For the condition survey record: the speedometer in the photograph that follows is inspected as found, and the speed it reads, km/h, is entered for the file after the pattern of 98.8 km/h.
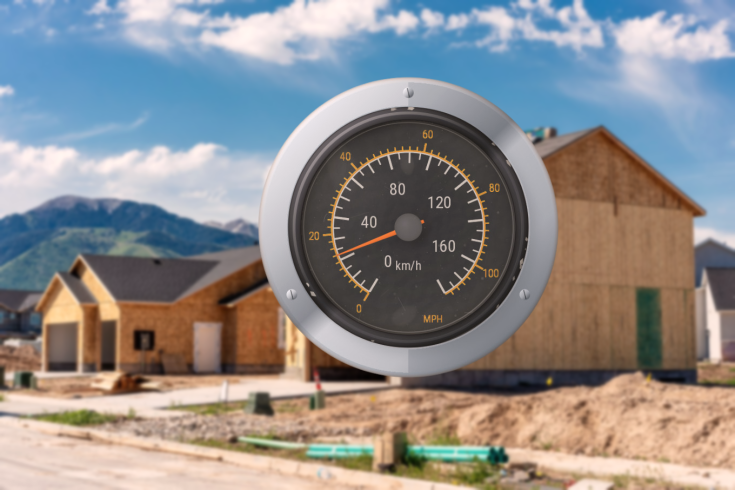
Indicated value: 22.5 km/h
